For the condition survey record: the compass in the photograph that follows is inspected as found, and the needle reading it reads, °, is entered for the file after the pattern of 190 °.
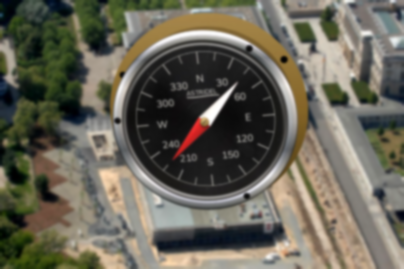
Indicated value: 225 °
